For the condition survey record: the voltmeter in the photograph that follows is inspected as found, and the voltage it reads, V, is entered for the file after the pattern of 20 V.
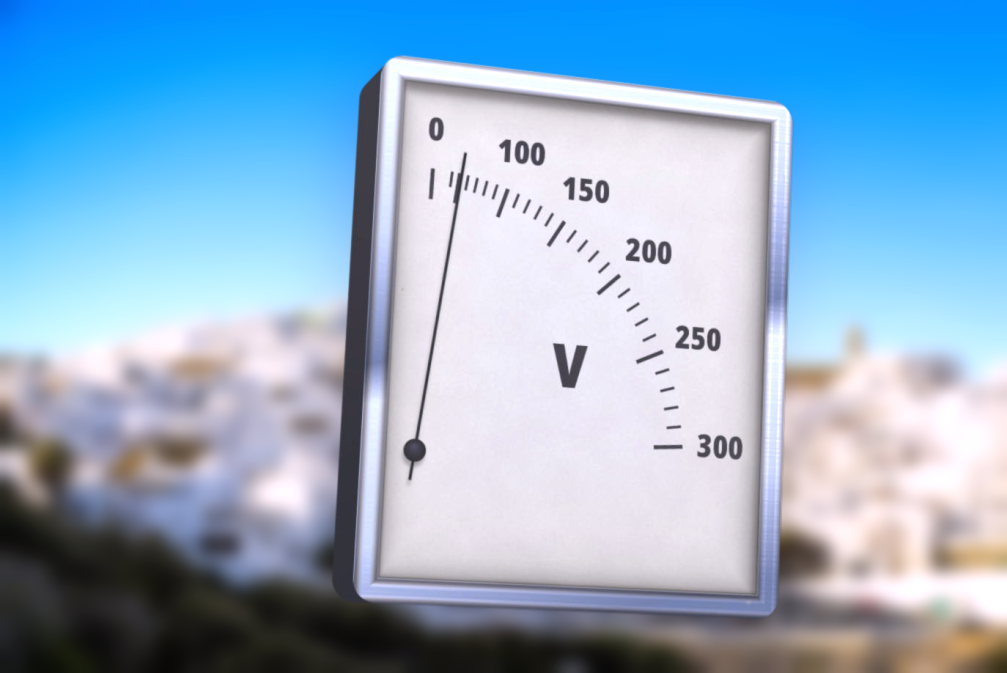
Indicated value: 50 V
